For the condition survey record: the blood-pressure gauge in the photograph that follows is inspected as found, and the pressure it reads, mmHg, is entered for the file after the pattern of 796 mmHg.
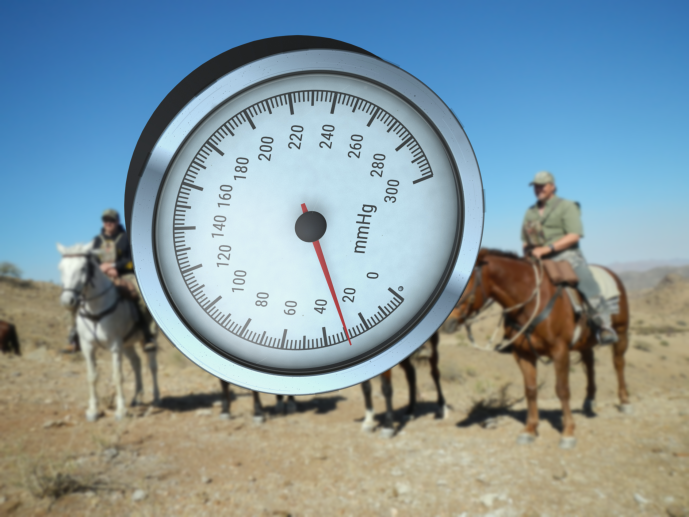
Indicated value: 30 mmHg
